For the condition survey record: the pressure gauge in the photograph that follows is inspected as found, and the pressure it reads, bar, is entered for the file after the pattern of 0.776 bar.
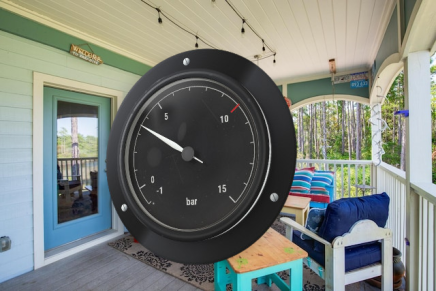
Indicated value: 3.5 bar
